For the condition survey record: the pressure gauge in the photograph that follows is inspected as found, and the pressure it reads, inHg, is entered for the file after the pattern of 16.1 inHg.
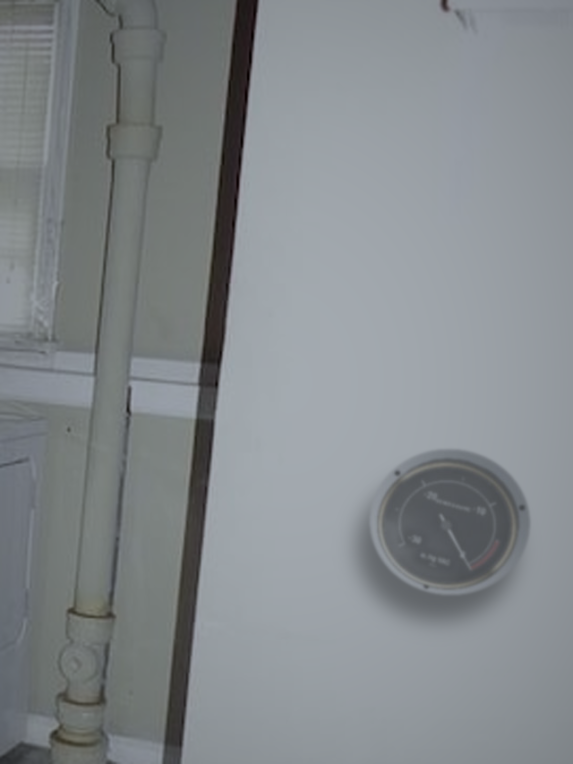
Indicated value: 0 inHg
